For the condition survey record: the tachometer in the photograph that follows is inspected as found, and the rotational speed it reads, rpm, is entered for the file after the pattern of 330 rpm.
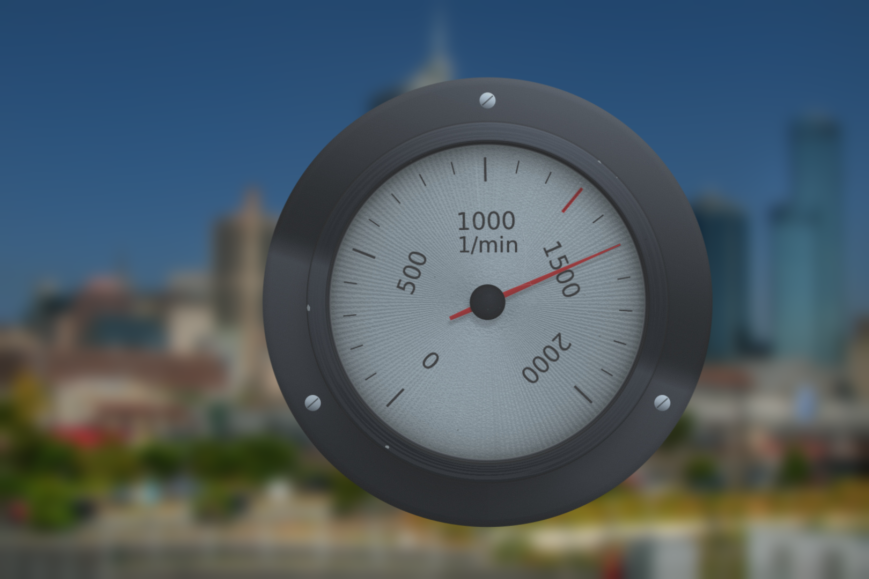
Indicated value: 1500 rpm
